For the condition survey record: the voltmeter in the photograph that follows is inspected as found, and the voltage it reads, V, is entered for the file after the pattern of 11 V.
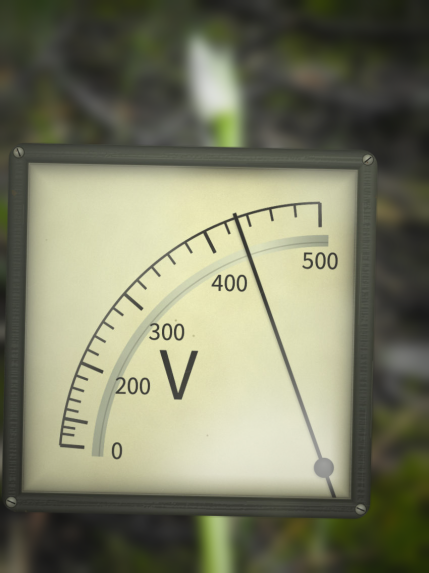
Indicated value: 430 V
